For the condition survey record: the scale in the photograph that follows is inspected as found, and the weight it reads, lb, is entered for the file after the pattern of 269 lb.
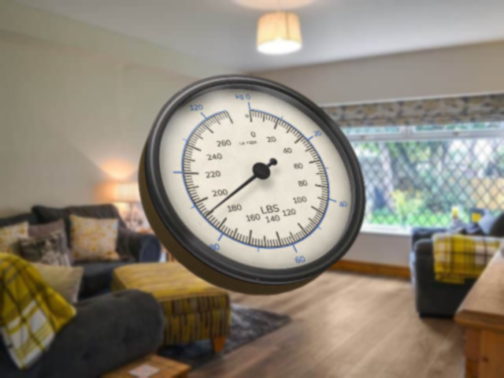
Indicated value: 190 lb
